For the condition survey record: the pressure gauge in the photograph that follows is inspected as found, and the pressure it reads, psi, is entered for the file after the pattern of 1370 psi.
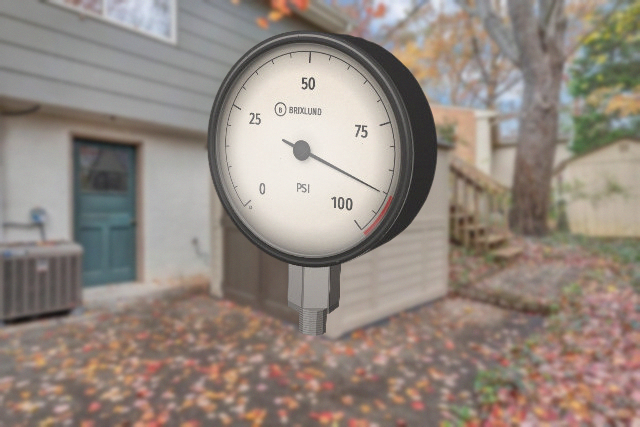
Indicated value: 90 psi
